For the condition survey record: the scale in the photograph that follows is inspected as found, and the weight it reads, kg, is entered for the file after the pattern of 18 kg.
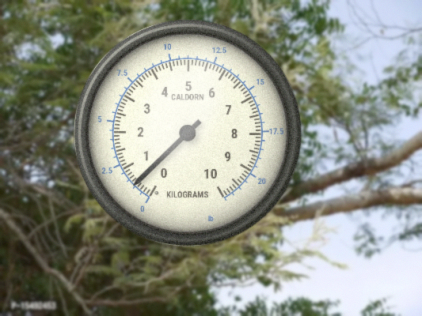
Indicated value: 0.5 kg
